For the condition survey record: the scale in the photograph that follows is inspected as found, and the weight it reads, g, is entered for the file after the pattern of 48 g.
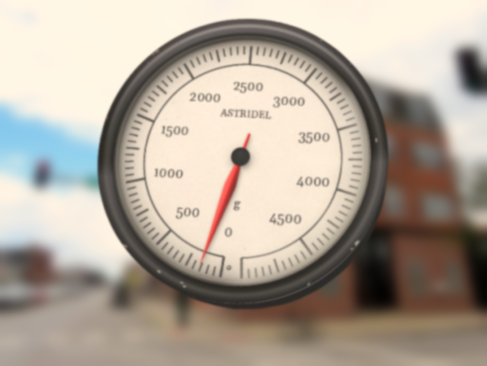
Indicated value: 150 g
